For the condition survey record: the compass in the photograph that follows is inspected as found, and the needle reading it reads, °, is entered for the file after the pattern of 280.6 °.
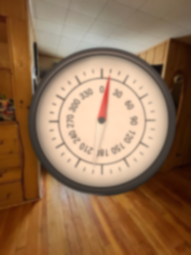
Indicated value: 10 °
